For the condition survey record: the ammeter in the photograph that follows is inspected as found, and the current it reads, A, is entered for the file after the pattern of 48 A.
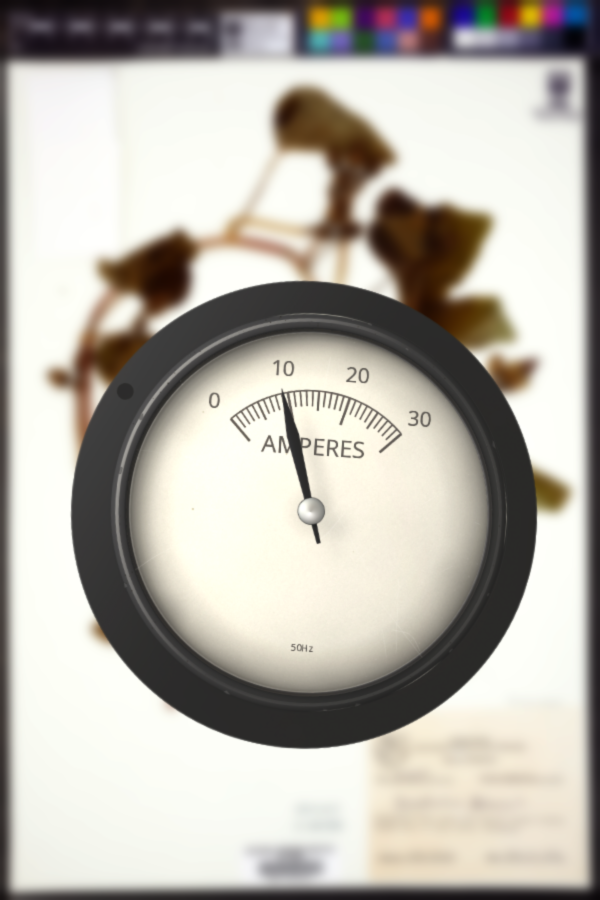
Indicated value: 9 A
